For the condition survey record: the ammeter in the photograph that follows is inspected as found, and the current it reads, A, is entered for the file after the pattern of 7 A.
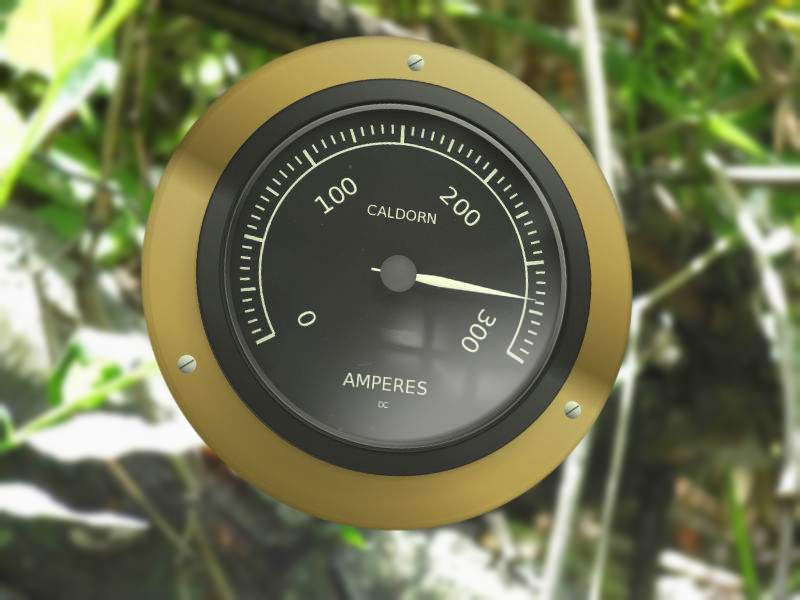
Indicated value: 270 A
